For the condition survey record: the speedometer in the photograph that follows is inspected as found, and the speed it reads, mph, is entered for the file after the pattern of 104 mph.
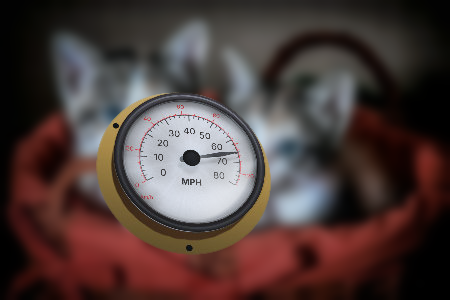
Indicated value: 66 mph
